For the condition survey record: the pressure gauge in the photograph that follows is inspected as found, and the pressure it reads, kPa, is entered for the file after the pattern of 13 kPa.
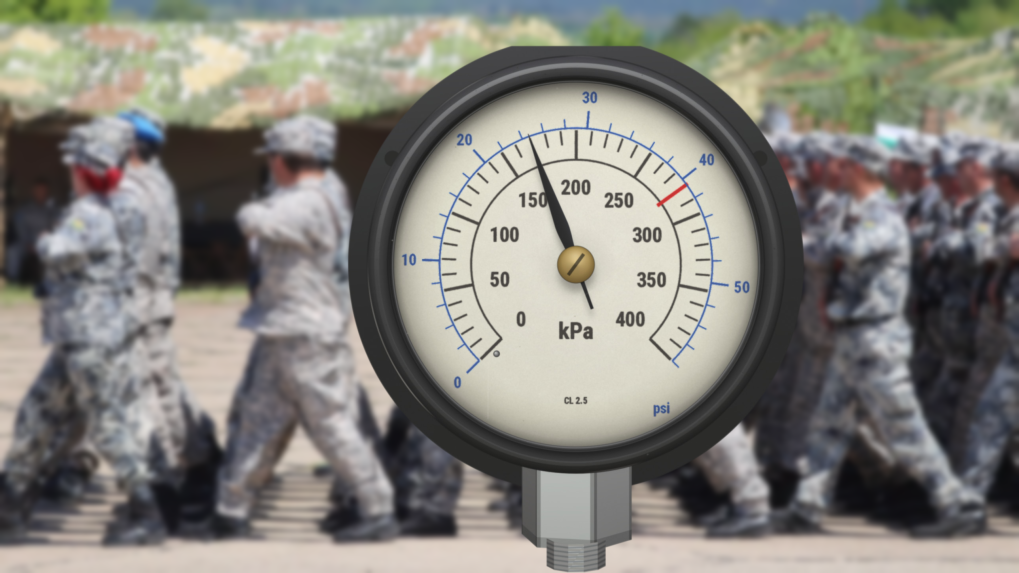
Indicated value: 170 kPa
